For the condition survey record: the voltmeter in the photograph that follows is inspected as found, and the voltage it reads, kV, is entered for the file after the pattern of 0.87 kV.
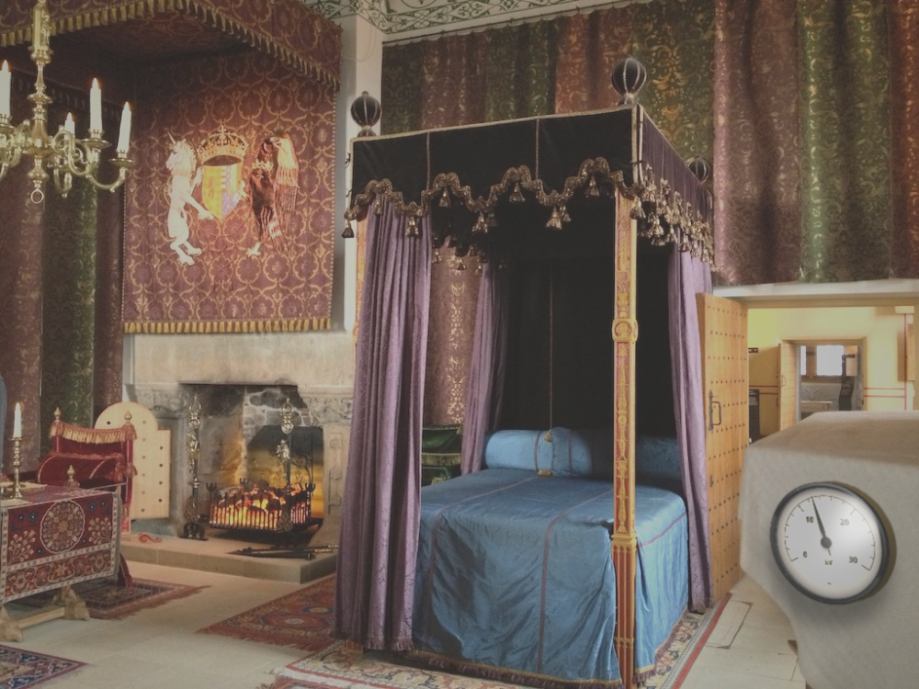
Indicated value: 13 kV
